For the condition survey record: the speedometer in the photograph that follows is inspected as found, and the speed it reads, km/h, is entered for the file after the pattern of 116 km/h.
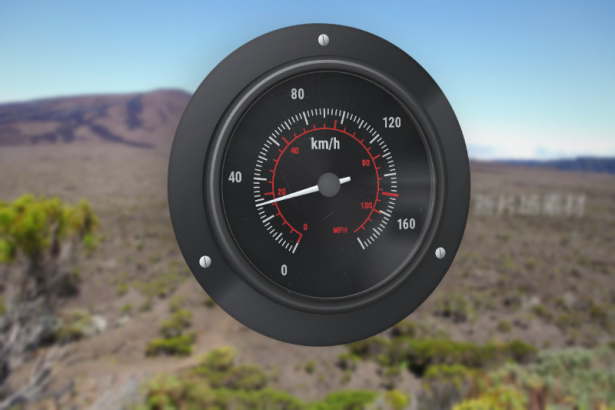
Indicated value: 28 km/h
